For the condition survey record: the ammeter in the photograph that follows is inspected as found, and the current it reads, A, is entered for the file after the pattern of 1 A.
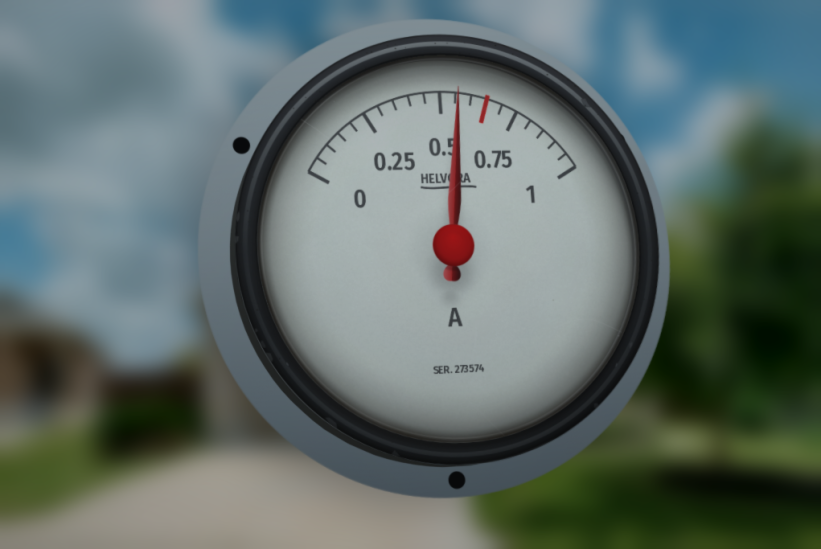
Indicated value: 0.55 A
